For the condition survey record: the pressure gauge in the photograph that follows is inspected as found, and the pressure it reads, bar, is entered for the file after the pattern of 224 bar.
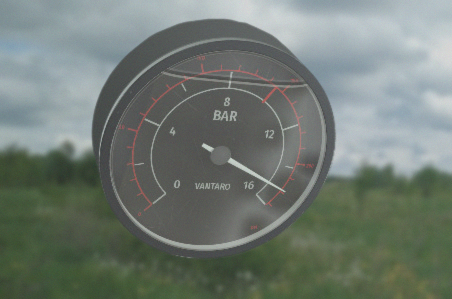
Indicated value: 15 bar
